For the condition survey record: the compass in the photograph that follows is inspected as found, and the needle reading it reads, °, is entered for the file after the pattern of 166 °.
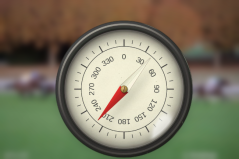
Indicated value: 220 °
